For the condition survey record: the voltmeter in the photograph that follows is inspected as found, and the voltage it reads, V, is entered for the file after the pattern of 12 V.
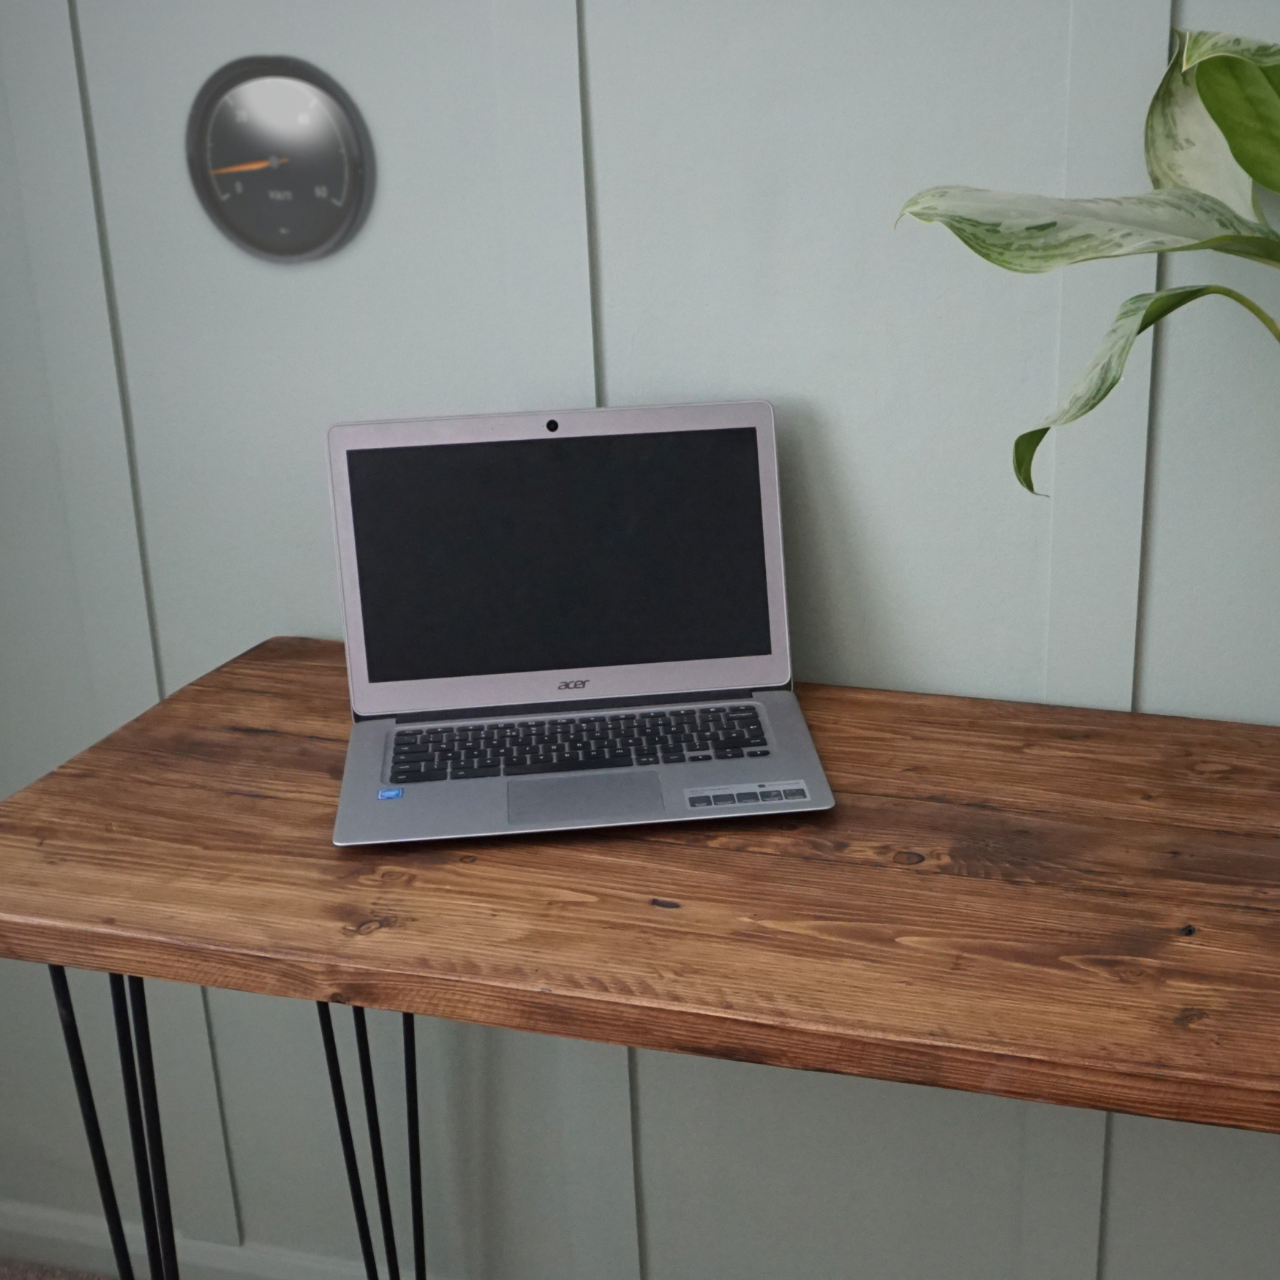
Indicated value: 5 V
